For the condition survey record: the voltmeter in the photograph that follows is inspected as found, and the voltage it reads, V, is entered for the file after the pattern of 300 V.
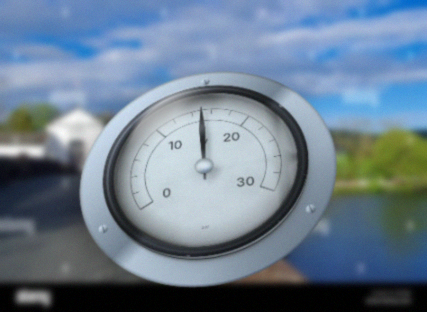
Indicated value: 15 V
